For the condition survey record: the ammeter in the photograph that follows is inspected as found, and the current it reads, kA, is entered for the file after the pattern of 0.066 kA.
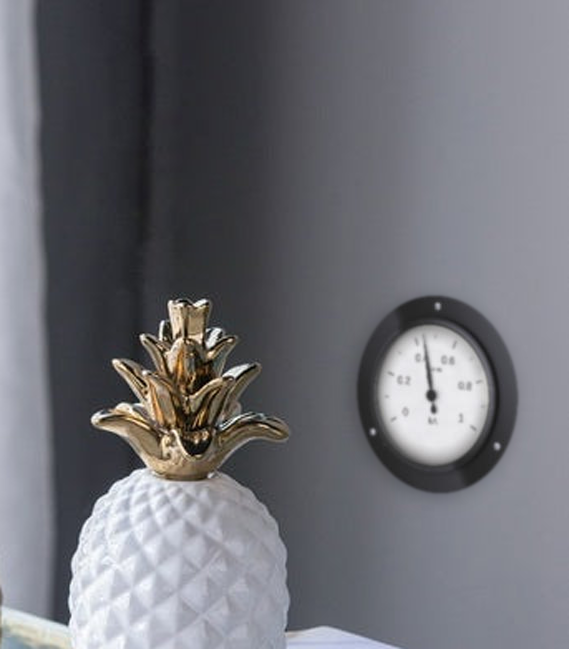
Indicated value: 0.45 kA
